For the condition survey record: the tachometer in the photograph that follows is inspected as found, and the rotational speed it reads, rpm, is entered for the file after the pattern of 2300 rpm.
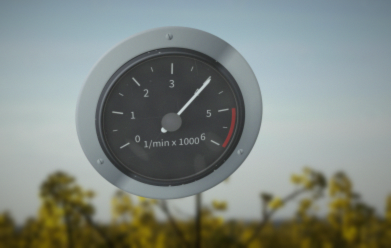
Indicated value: 4000 rpm
